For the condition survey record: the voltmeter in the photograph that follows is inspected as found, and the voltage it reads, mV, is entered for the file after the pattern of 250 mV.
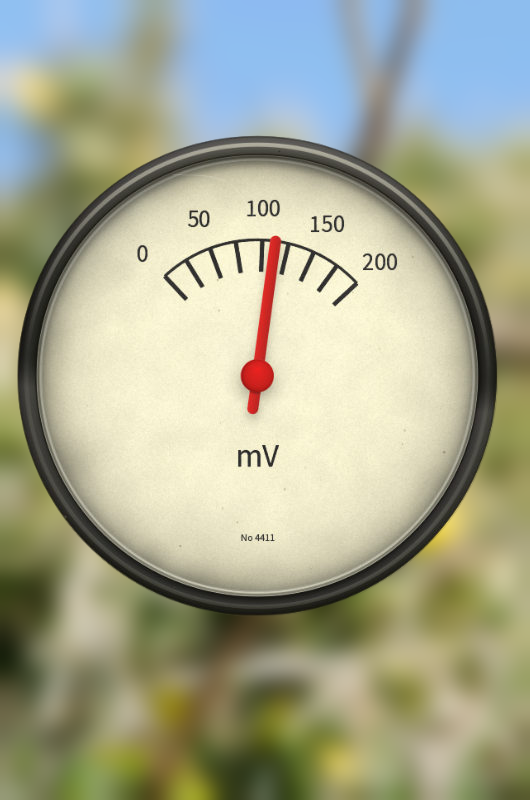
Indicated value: 112.5 mV
